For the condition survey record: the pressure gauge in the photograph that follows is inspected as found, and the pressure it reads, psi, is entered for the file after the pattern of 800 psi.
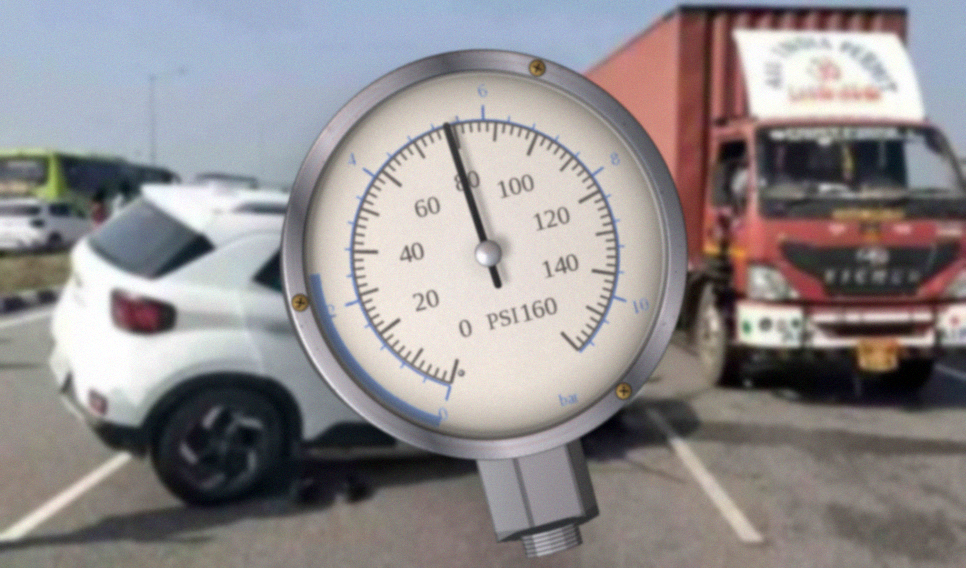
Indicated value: 78 psi
